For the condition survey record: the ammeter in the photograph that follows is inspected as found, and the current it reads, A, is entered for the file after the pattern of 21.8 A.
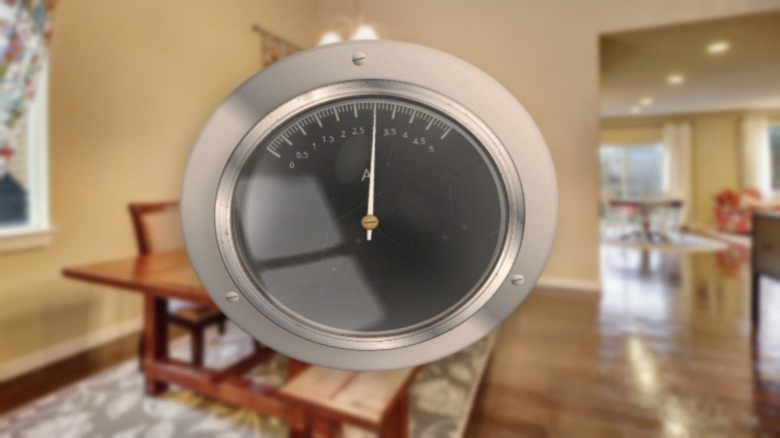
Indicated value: 3 A
